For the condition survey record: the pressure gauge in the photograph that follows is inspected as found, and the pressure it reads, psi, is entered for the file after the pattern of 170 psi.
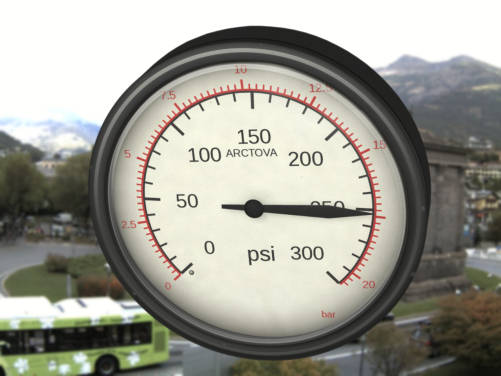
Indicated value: 250 psi
